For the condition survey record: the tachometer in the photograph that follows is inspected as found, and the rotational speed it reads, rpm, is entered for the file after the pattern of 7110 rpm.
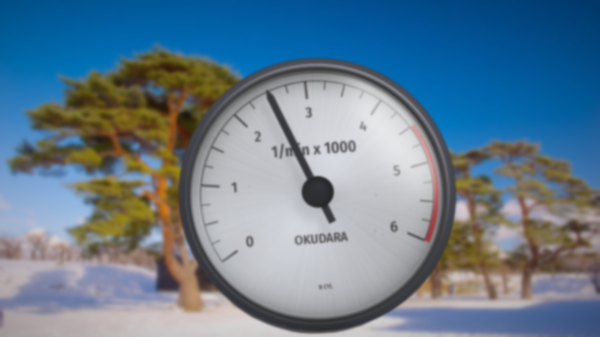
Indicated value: 2500 rpm
